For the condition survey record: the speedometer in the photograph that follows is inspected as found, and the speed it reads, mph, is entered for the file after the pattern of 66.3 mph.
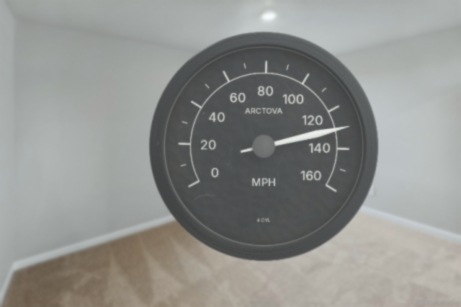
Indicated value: 130 mph
